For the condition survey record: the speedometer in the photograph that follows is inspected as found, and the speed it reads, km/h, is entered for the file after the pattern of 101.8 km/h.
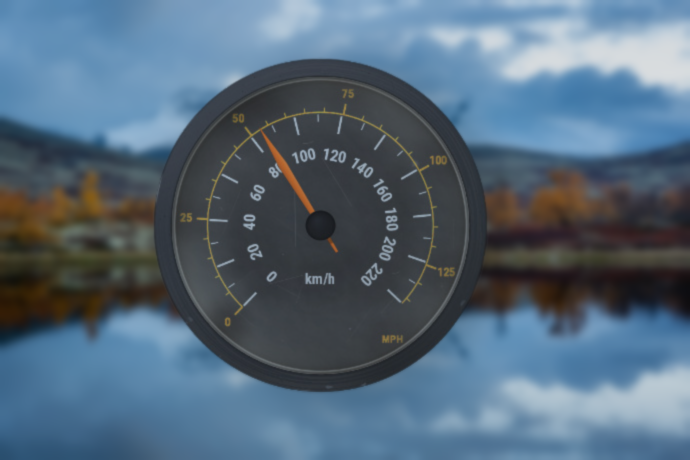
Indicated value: 85 km/h
